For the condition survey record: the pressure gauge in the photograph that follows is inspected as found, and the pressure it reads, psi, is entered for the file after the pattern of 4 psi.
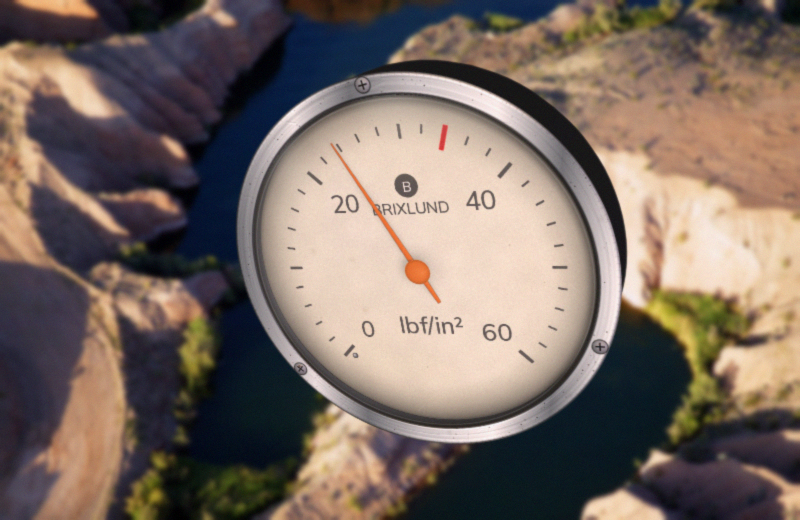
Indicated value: 24 psi
